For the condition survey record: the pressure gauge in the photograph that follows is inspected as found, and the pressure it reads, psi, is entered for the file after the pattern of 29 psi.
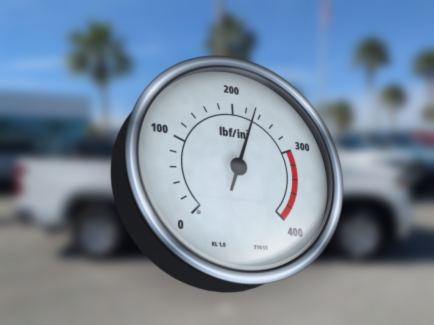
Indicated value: 230 psi
